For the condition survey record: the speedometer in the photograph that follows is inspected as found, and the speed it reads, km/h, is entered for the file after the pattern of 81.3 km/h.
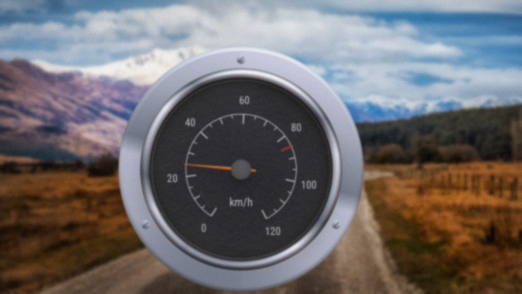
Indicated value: 25 km/h
